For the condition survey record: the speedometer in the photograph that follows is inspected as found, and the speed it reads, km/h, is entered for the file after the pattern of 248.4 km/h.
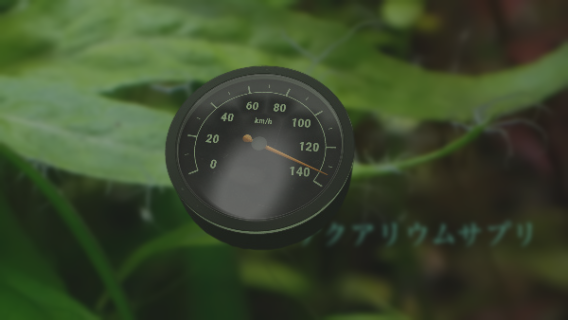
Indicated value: 135 km/h
